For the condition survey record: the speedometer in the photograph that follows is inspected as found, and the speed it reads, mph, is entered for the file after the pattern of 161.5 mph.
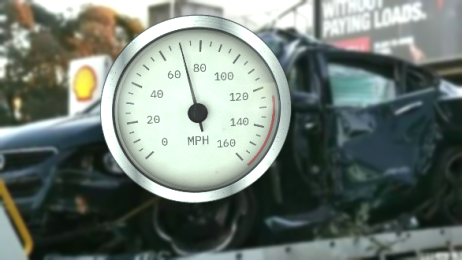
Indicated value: 70 mph
